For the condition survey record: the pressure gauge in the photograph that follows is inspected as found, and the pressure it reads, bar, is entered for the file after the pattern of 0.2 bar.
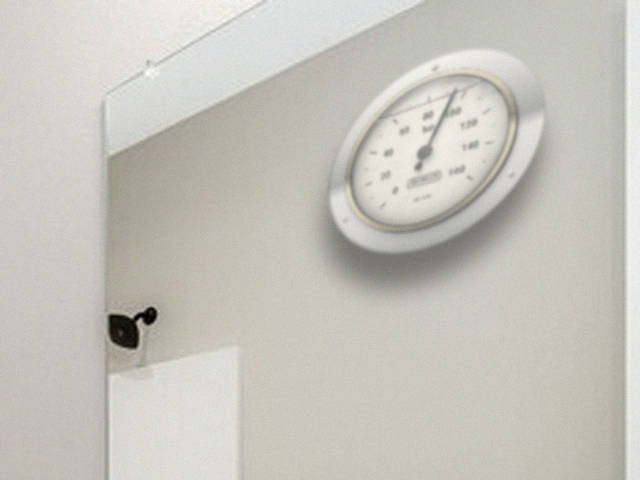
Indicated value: 95 bar
